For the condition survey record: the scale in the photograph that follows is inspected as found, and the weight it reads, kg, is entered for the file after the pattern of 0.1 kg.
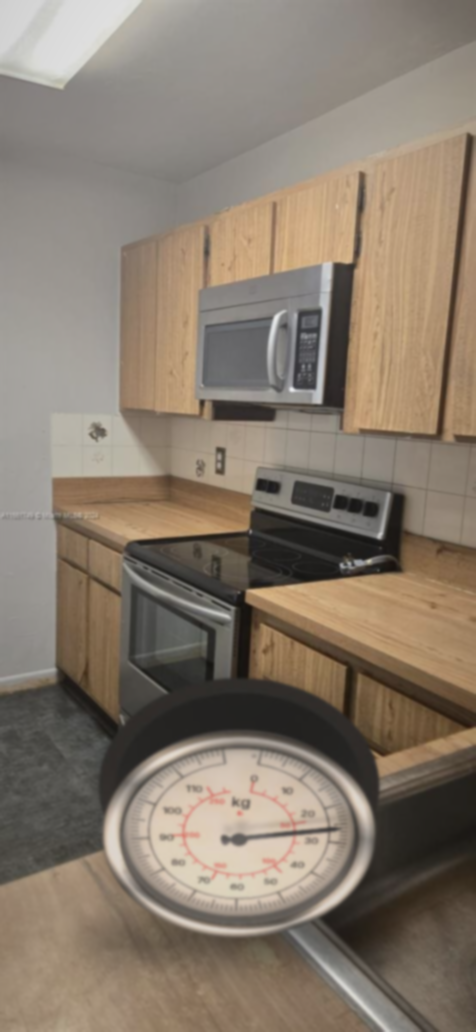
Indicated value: 25 kg
